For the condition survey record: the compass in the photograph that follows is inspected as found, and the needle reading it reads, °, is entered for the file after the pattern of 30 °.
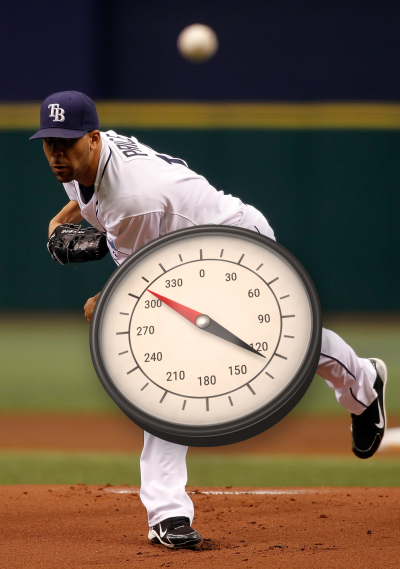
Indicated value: 307.5 °
